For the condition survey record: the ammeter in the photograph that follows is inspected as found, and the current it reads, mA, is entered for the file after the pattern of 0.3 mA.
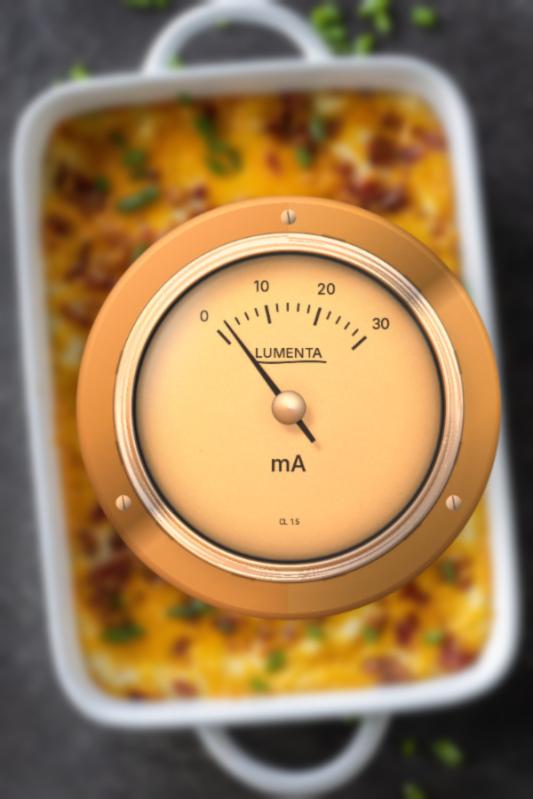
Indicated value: 2 mA
